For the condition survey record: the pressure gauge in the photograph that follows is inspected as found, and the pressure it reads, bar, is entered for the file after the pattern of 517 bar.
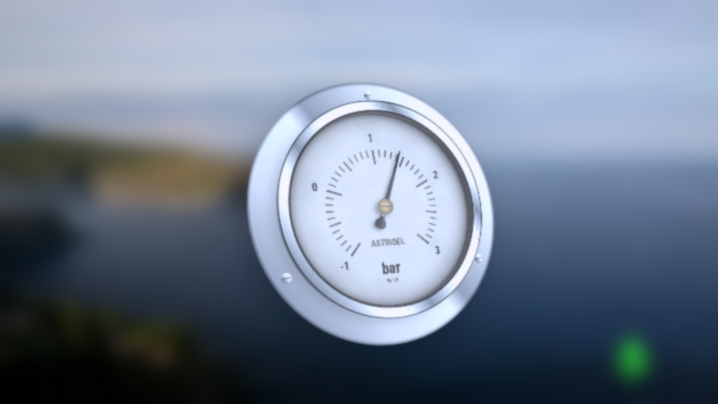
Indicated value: 1.4 bar
